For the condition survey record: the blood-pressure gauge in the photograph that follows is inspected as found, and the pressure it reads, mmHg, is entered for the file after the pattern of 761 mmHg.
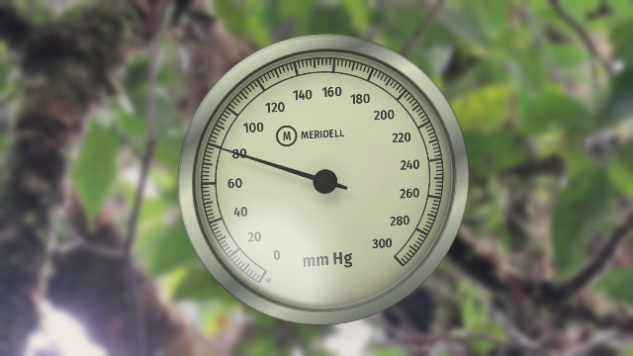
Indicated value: 80 mmHg
